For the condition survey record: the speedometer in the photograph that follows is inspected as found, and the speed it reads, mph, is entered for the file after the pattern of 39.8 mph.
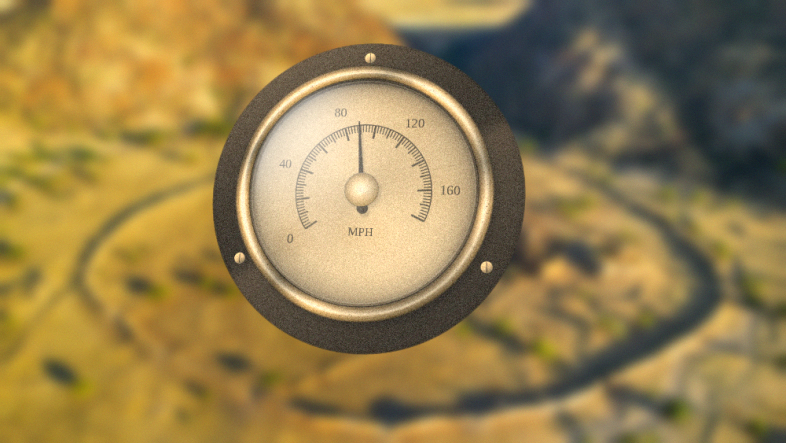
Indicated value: 90 mph
